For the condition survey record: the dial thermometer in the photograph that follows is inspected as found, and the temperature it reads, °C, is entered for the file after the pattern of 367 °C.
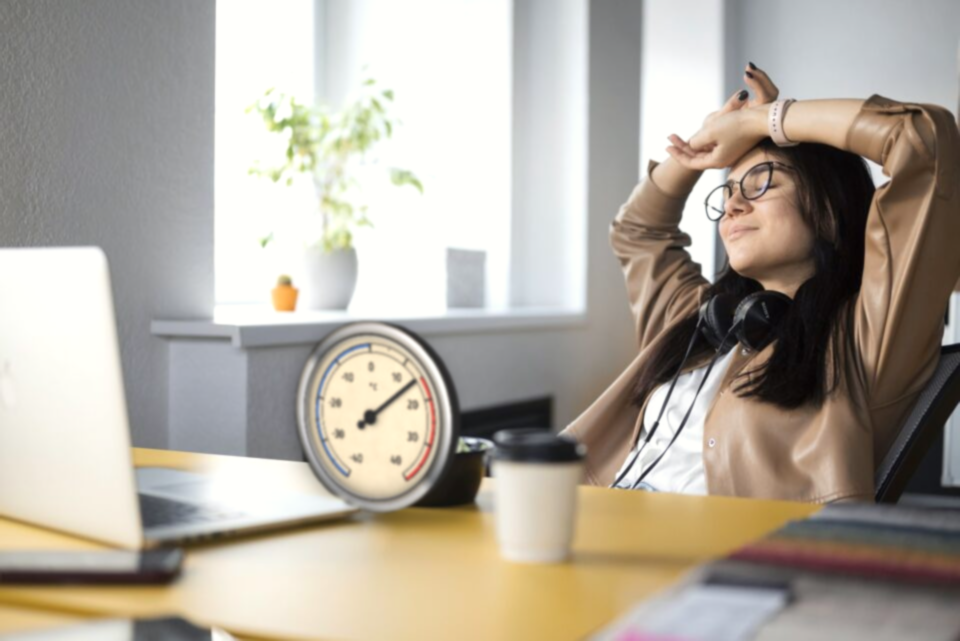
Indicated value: 15 °C
